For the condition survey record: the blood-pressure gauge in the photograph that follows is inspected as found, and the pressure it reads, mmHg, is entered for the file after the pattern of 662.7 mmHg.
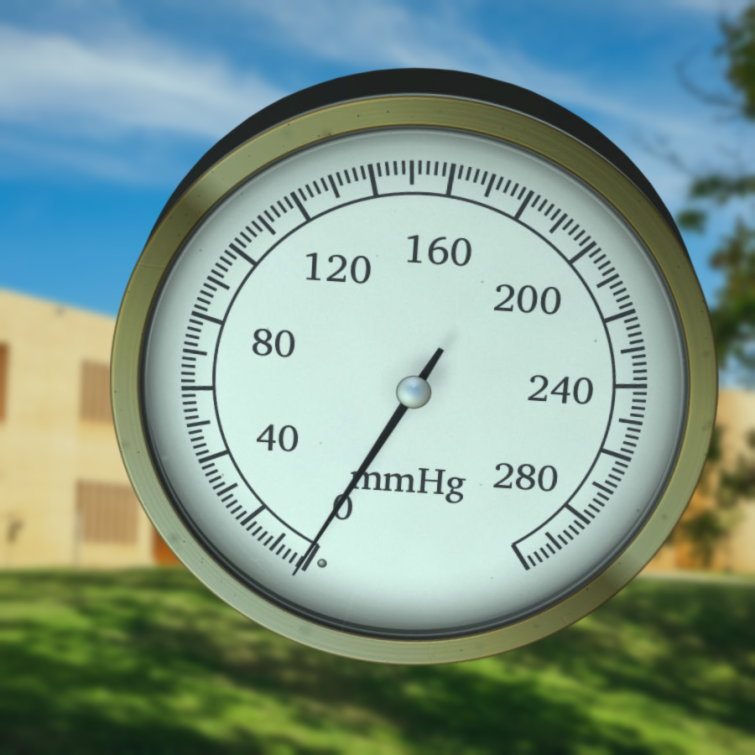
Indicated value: 2 mmHg
